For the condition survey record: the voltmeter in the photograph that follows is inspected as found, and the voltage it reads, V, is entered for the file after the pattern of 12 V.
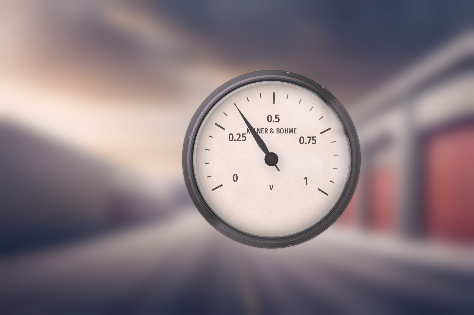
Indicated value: 0.35 V
